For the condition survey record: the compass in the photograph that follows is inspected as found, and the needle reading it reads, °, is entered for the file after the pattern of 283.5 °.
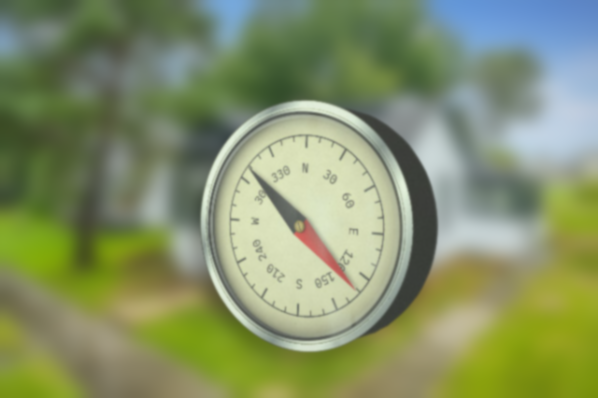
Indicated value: 130 °
